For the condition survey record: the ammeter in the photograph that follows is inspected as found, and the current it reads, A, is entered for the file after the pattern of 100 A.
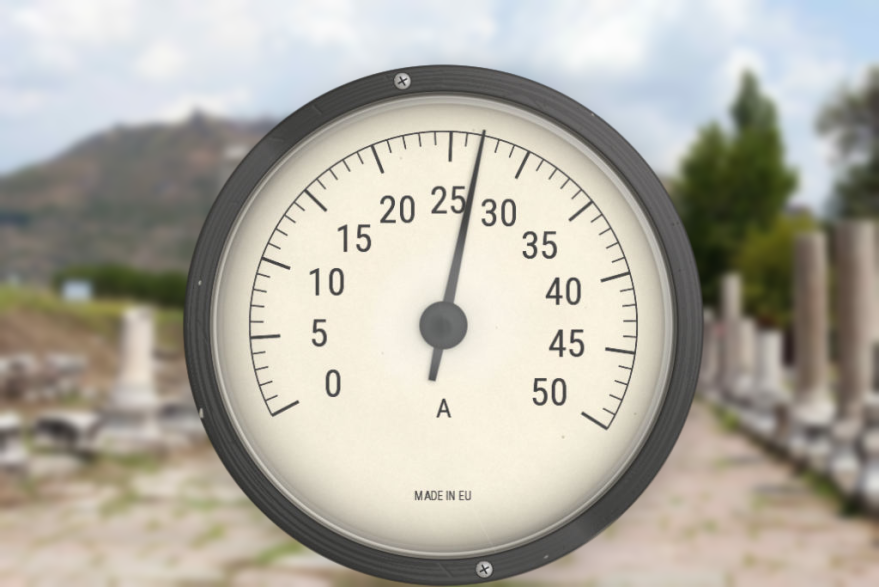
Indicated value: 27 A
